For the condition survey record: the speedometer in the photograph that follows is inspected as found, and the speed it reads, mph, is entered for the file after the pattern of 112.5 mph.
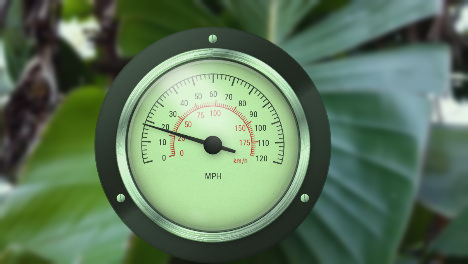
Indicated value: 18 mph
